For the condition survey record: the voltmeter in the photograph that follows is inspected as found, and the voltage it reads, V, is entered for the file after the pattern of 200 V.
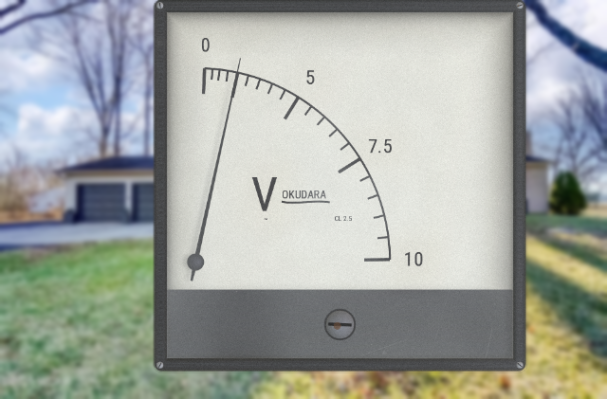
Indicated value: 2.5 V
